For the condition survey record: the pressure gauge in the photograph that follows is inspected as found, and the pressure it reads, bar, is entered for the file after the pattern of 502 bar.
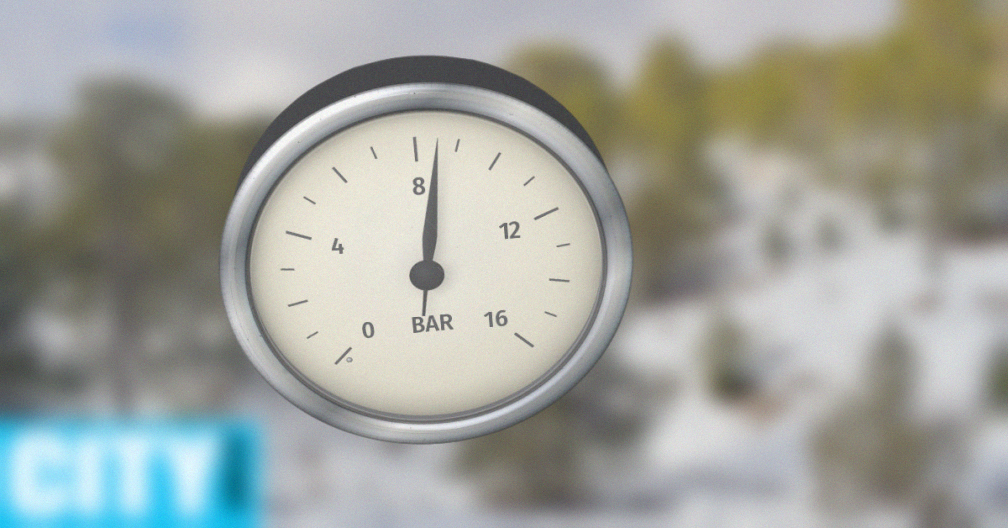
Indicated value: 8.5 bar
